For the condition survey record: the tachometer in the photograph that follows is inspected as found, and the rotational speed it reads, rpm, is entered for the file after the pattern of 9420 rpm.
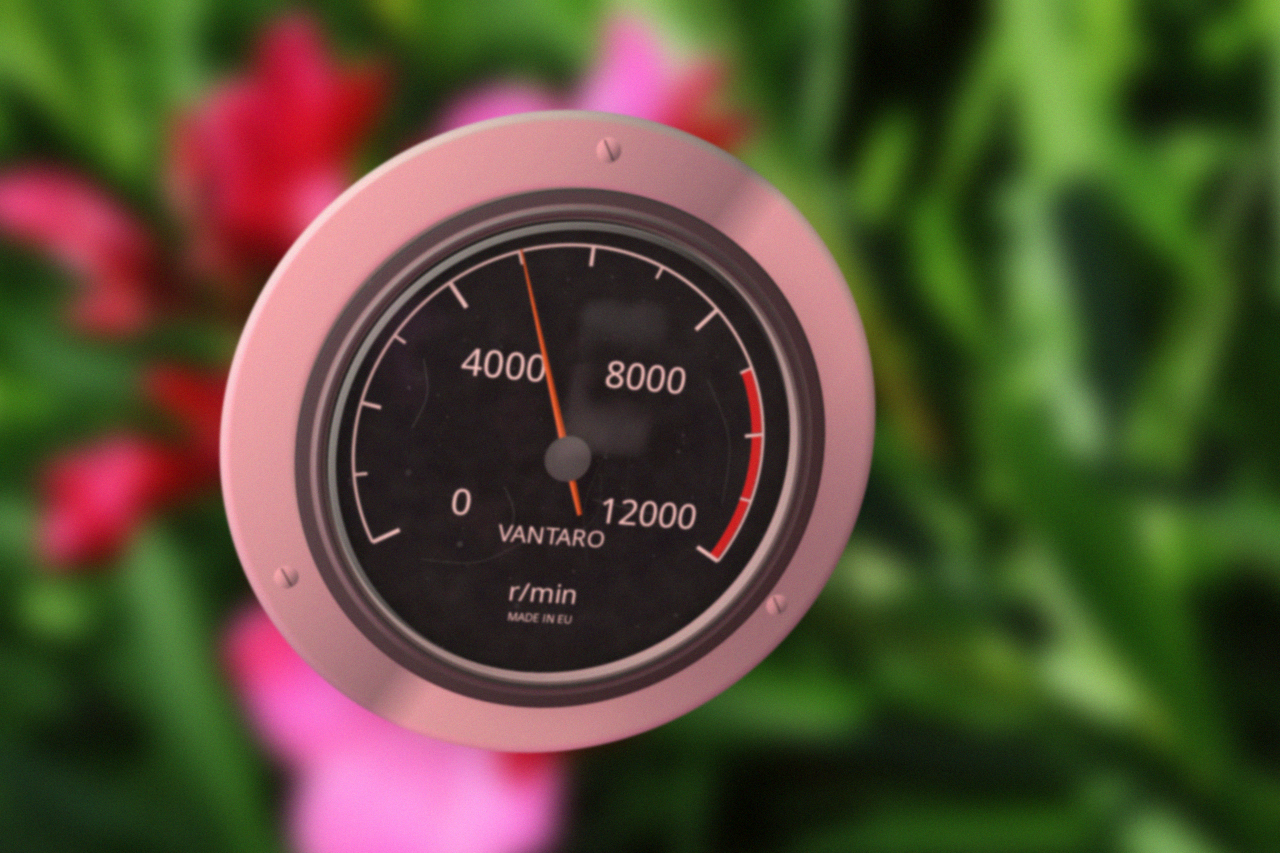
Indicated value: 5000 rpm
